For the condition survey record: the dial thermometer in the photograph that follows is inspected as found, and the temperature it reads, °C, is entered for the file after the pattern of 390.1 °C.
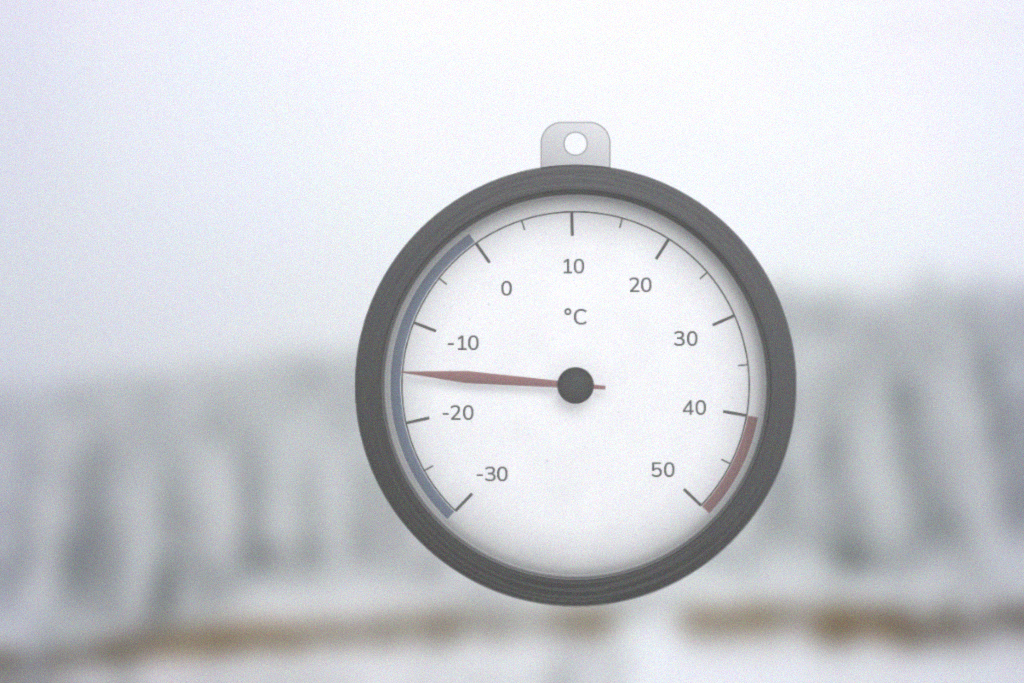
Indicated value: -15 °C
